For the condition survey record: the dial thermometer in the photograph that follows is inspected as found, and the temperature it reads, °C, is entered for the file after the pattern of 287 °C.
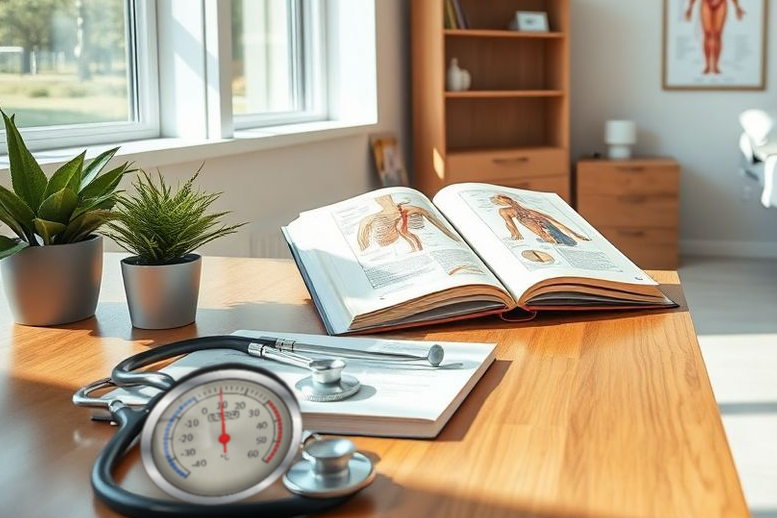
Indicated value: 10 °C
